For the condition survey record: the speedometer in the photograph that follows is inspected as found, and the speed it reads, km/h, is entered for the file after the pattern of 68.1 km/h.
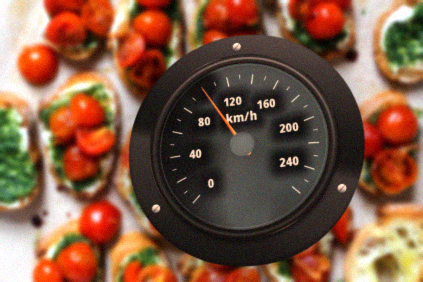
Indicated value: 100 km/h
